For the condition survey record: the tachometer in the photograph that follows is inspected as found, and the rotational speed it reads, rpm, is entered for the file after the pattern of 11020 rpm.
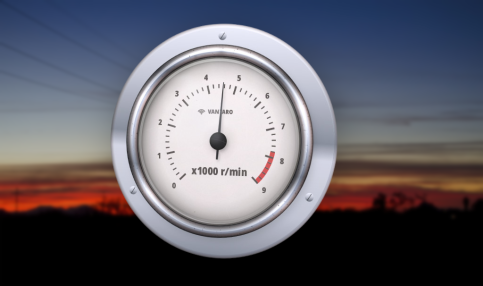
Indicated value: 4600 rpm
